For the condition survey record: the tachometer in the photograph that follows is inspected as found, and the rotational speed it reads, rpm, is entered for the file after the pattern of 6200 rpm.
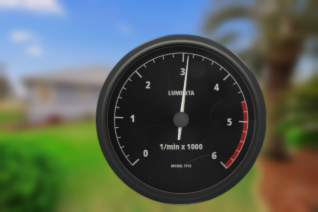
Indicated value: 3100 rpm
